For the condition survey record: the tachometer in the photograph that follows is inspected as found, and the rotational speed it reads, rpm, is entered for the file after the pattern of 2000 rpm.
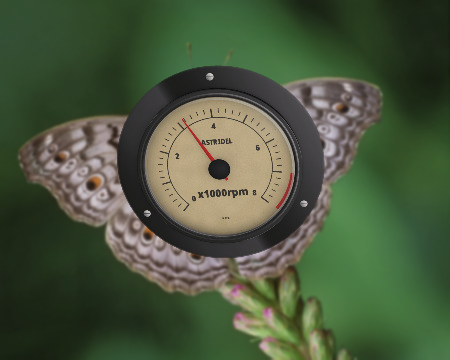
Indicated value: 3200 rpm
